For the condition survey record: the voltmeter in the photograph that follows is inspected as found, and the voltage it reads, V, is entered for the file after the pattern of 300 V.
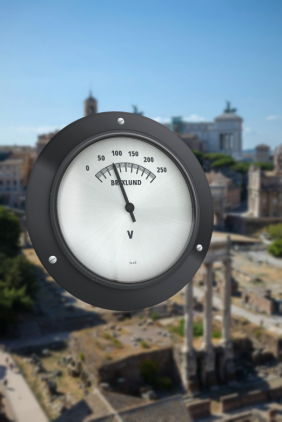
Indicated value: 75 V
